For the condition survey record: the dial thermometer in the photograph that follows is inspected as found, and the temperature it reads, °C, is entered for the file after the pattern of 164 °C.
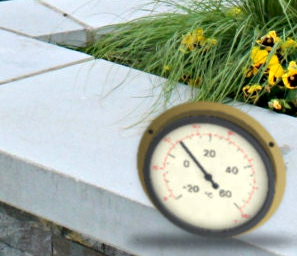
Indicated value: 8 °C
